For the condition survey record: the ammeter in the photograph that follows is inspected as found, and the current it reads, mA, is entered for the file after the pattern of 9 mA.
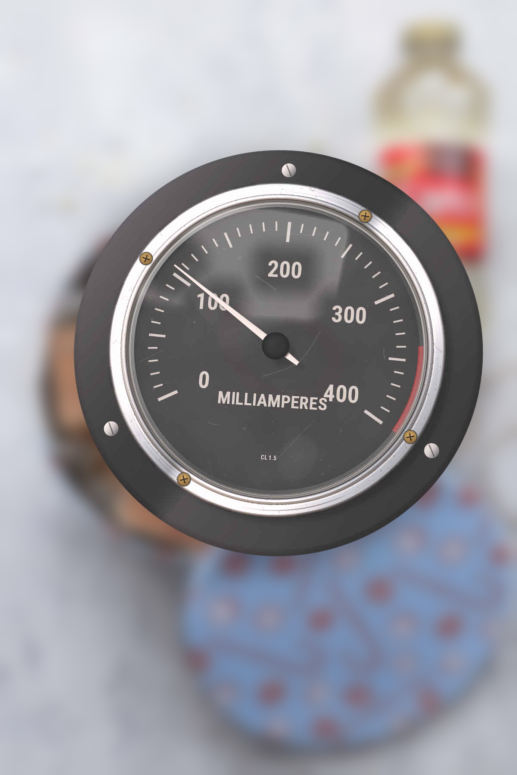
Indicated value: 105 mA
